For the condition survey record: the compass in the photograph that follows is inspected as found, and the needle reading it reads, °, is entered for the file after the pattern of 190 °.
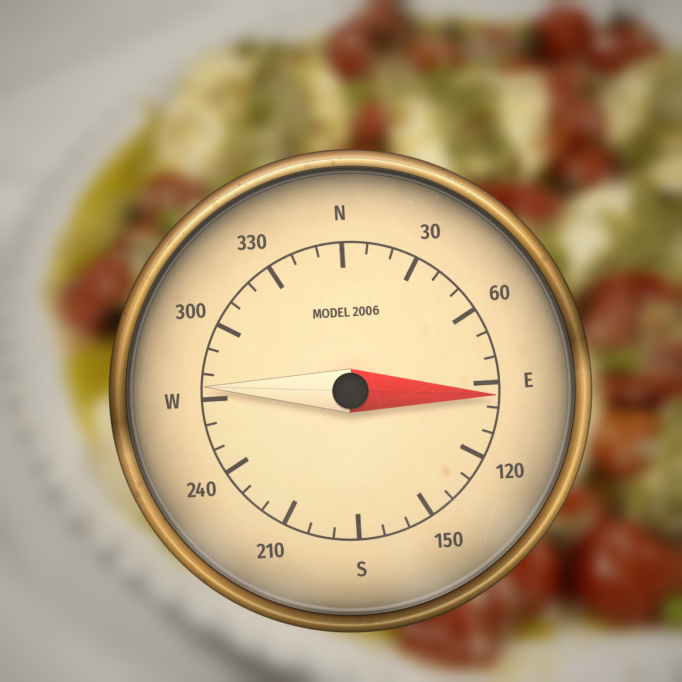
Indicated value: 95 °
